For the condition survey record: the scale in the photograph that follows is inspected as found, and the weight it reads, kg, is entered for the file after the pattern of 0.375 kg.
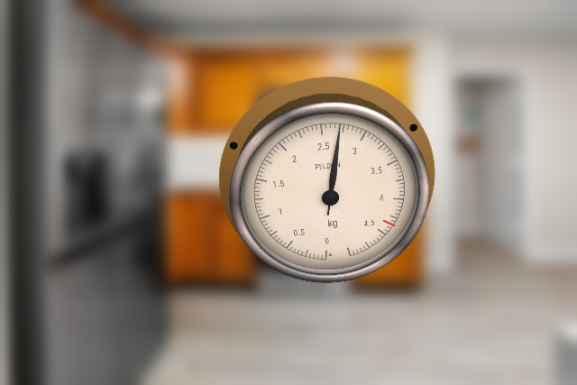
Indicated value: 2.7 kg
